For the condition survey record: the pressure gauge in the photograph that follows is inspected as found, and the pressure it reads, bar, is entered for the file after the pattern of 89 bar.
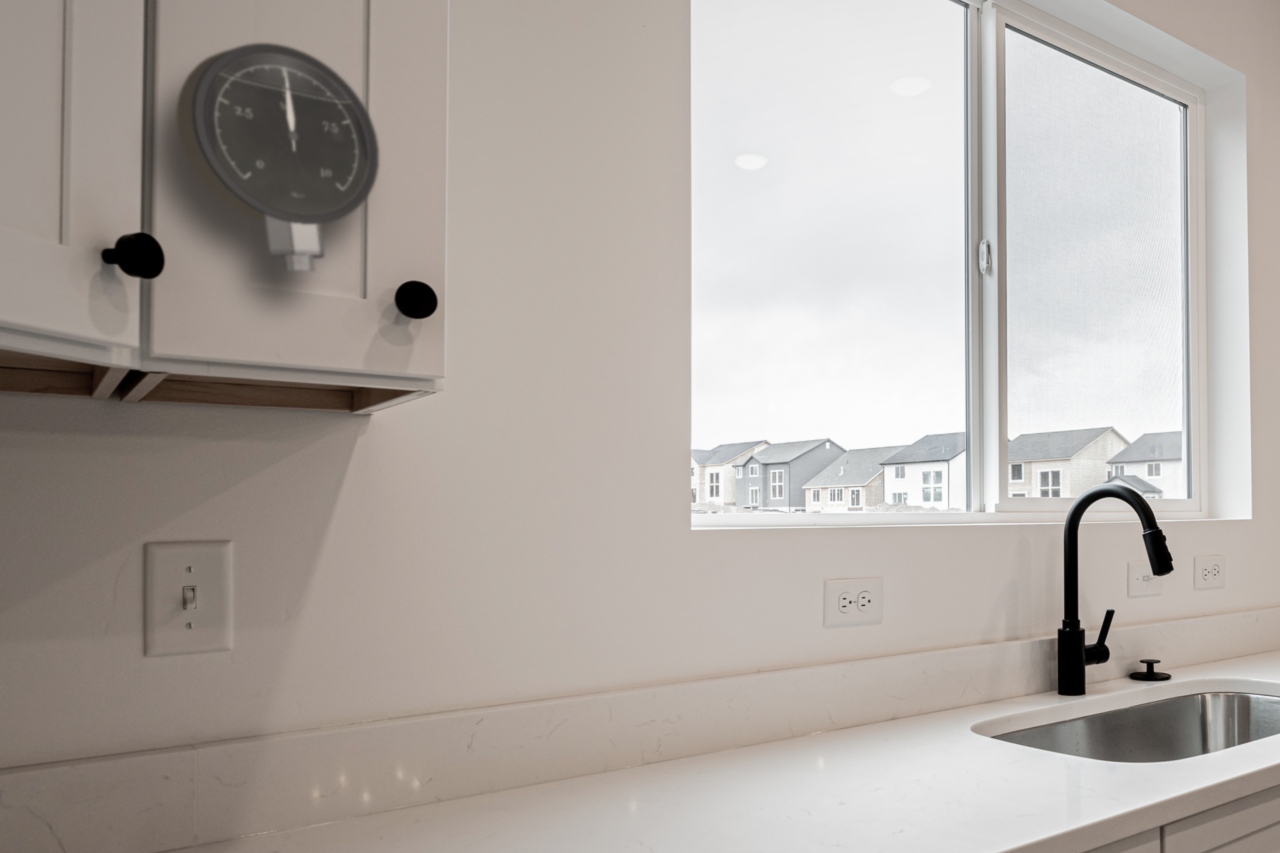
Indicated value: 5 bar
